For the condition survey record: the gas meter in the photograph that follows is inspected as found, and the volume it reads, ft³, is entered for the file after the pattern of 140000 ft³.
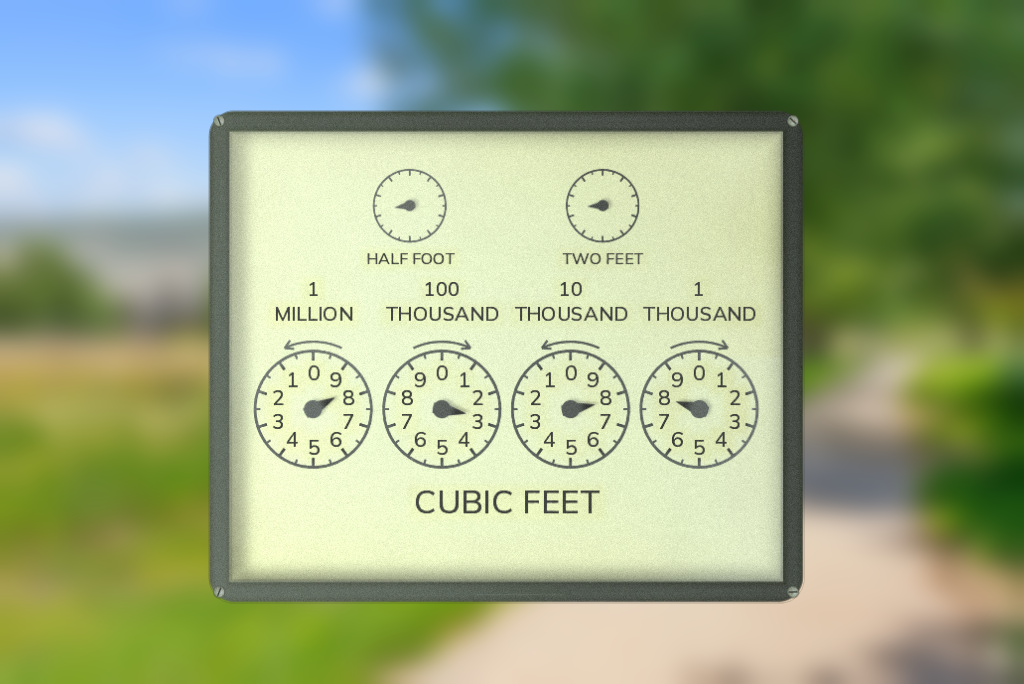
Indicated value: 827800 ft³
